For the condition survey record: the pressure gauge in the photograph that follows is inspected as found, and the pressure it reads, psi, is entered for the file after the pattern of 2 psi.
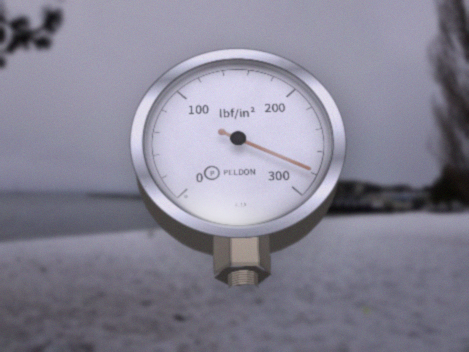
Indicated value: 280 psi
